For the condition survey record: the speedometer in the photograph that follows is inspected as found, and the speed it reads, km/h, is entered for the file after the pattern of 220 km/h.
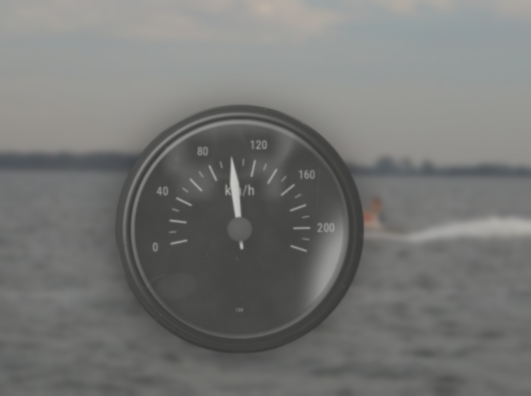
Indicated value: 100 km/h
